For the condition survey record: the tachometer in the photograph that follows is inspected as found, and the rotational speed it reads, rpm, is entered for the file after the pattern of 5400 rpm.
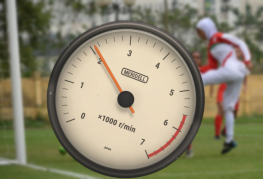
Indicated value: 2100 rpm
